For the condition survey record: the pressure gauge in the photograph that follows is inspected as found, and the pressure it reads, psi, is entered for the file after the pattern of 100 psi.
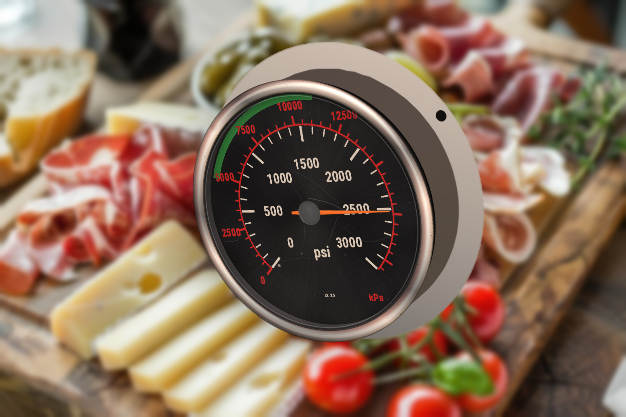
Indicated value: 2500 psi
